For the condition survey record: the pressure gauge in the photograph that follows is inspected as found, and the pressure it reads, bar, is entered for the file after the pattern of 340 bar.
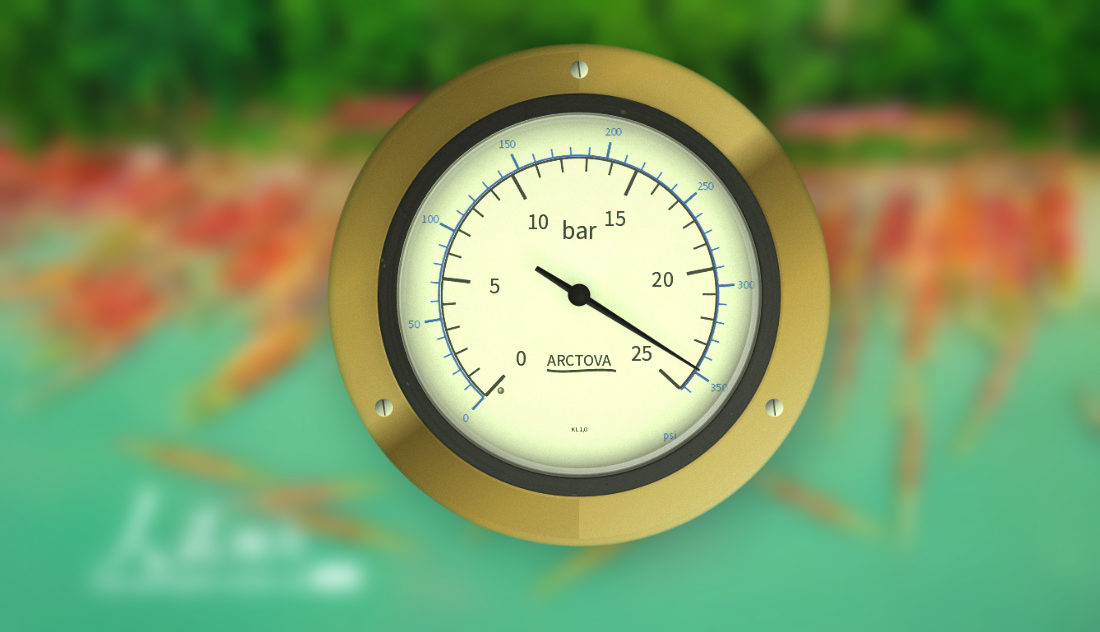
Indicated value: 24 bar
